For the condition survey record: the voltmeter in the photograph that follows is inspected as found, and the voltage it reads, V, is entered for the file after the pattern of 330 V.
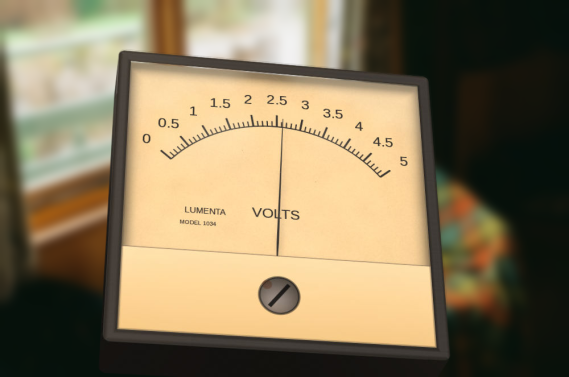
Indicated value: 2.6 V
